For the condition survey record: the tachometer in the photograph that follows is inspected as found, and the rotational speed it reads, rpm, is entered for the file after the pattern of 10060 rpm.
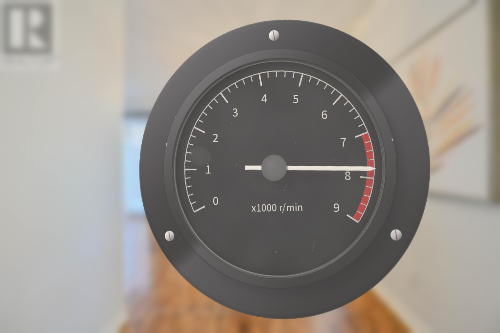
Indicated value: 7800 rpm
